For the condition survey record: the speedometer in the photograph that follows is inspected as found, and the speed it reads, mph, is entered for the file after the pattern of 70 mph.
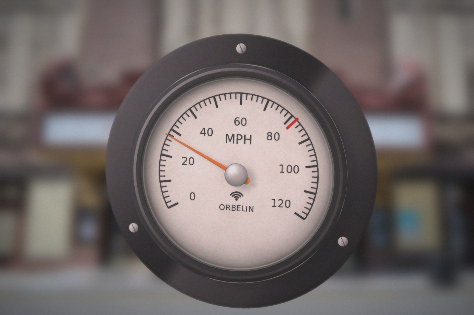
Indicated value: 28 mph
